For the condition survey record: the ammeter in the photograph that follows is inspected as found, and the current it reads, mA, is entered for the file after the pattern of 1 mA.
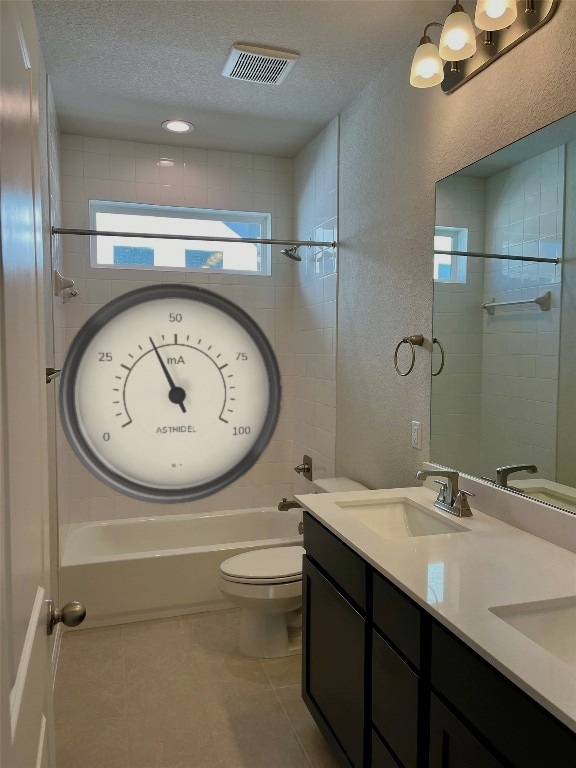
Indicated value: 40 mA
